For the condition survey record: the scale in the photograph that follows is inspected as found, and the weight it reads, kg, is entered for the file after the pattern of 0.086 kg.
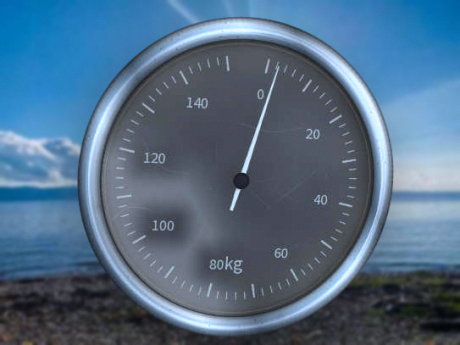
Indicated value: 2 kg
